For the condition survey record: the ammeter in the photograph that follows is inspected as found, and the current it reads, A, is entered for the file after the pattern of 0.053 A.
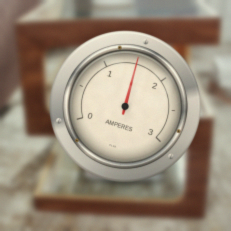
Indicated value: 1.5 A
